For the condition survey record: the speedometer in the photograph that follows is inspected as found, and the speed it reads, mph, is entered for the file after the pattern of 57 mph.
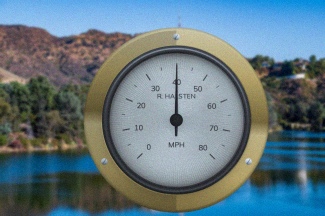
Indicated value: 40 mph
